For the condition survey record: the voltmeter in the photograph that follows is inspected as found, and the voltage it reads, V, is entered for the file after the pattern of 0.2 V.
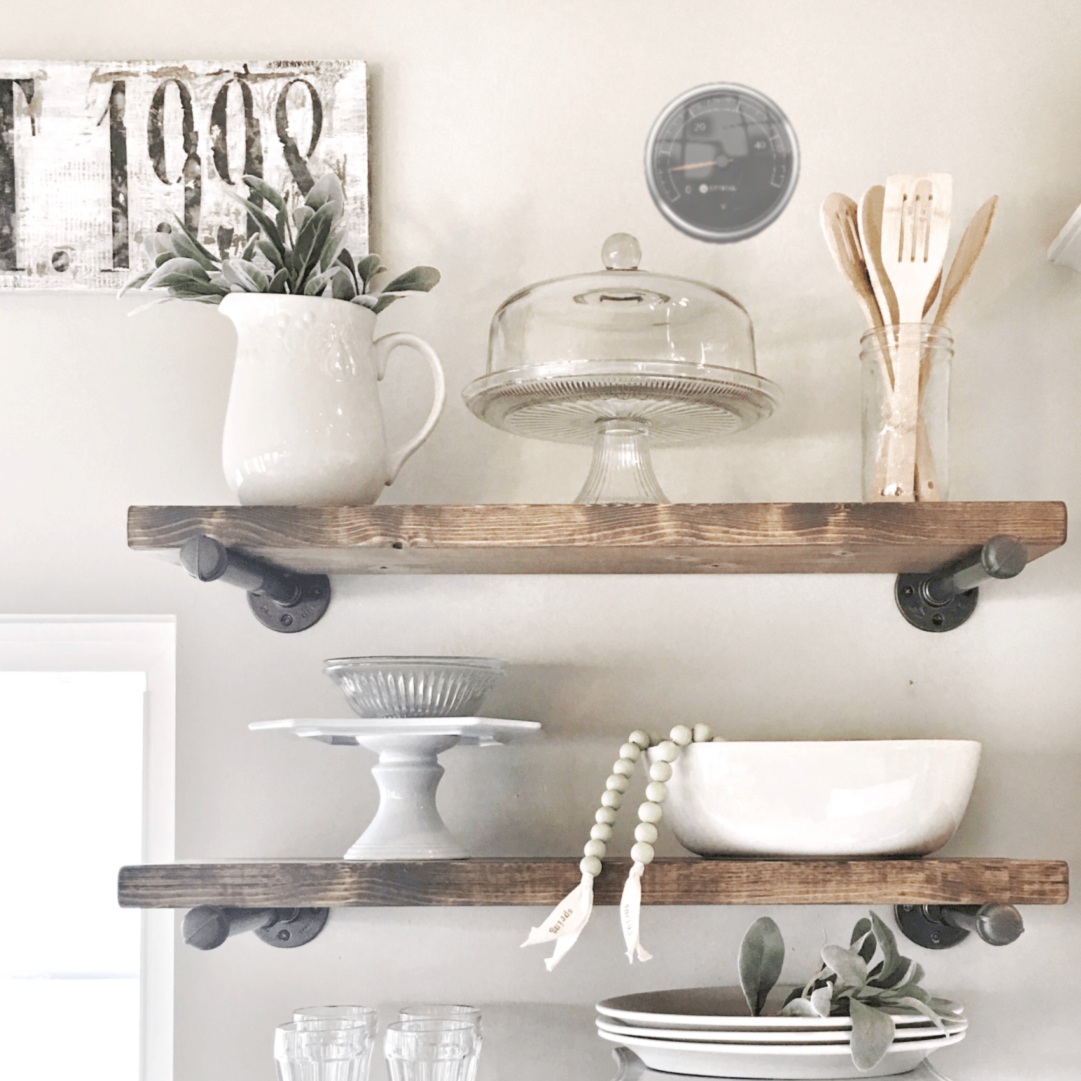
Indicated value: 6 V
